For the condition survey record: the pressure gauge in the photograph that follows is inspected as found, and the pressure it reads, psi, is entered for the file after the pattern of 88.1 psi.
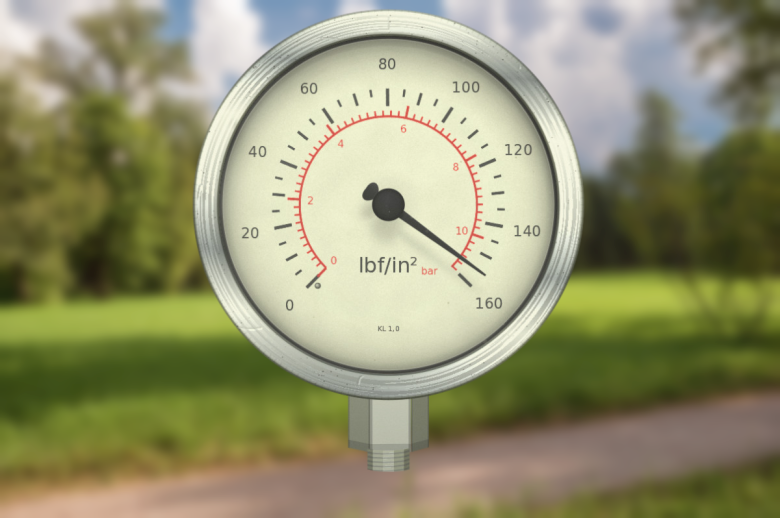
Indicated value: 155 psi
